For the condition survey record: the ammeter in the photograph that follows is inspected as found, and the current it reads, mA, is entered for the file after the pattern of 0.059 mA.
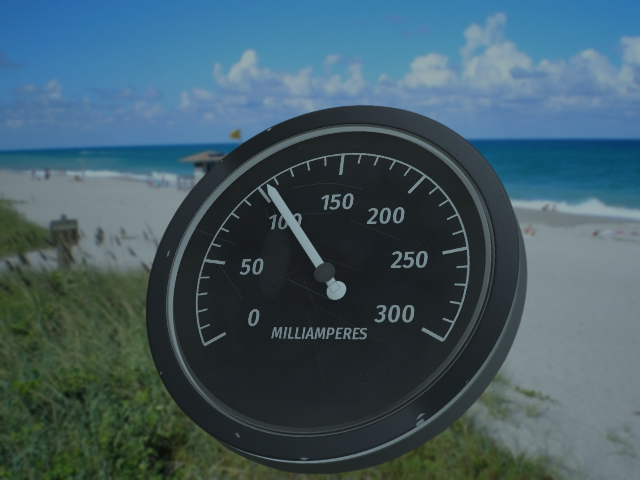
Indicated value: 105 mA
